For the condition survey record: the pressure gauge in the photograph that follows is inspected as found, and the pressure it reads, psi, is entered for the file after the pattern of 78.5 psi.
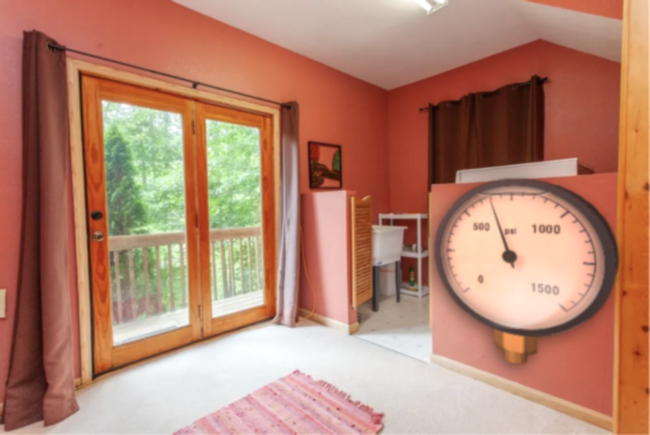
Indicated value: 650 psi
